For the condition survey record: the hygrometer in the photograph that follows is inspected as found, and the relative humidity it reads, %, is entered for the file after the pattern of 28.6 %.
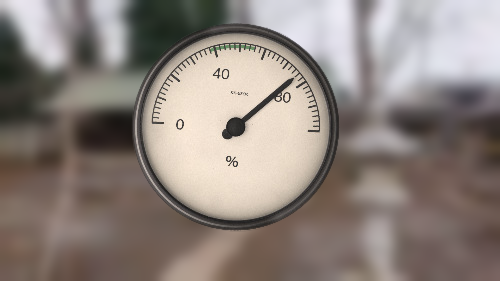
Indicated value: 76 %
